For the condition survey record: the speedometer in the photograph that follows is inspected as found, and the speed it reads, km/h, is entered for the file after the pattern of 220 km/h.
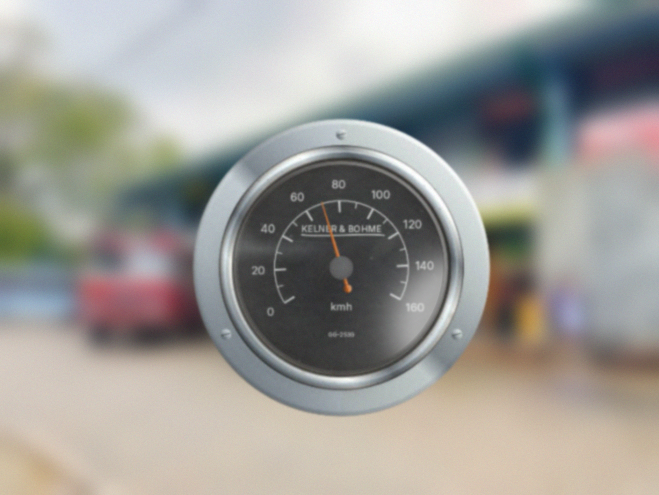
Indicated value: 70 km/h
